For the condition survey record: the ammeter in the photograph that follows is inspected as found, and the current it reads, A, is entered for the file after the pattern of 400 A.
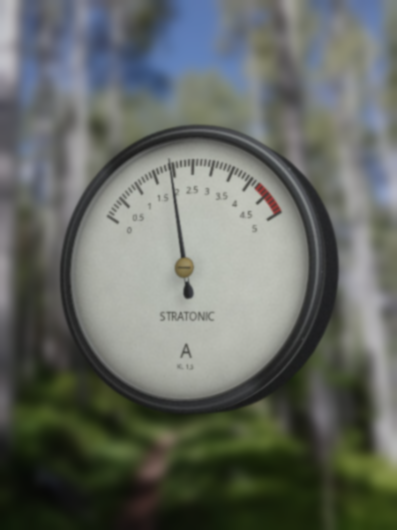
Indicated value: 2 A
